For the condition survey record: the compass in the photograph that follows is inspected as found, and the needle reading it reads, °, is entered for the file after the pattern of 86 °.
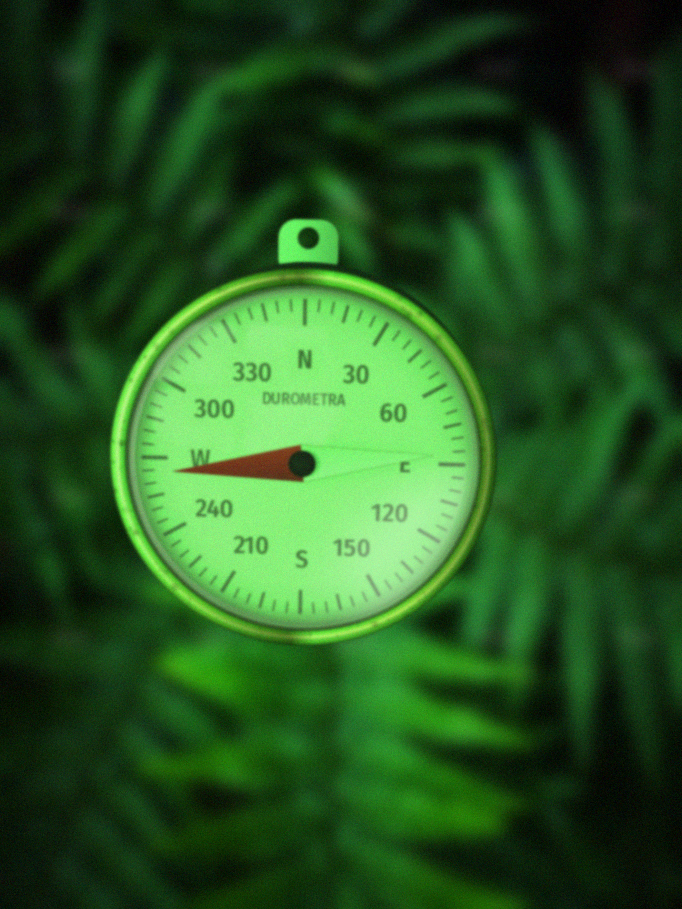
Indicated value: 265 °
